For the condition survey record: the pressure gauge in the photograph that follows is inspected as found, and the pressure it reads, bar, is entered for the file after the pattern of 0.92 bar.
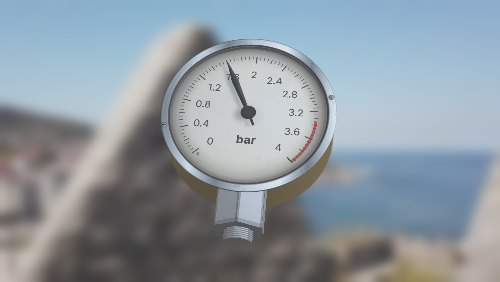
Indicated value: 1.6 bar
